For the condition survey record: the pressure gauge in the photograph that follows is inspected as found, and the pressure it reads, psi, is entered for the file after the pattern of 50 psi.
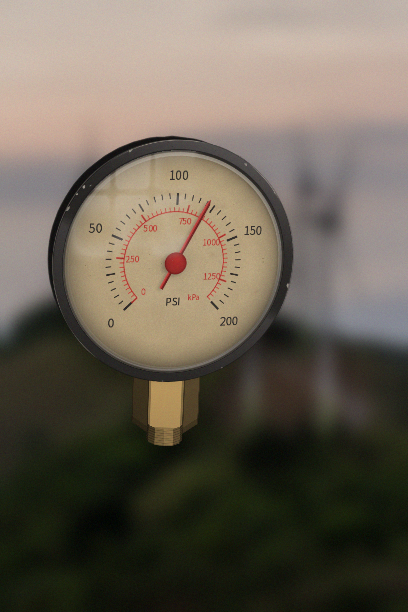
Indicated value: 120 psi
